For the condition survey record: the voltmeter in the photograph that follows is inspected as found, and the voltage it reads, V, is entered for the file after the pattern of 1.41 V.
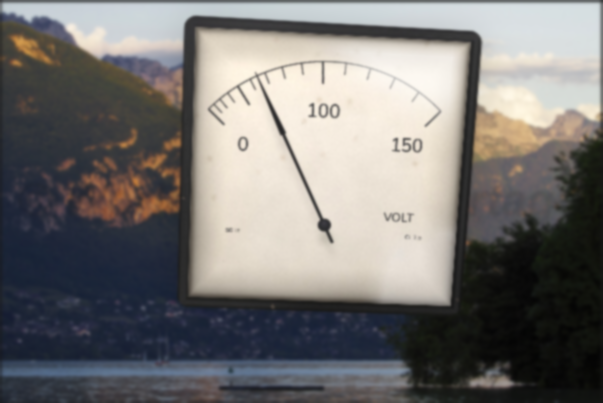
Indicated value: 65 V
